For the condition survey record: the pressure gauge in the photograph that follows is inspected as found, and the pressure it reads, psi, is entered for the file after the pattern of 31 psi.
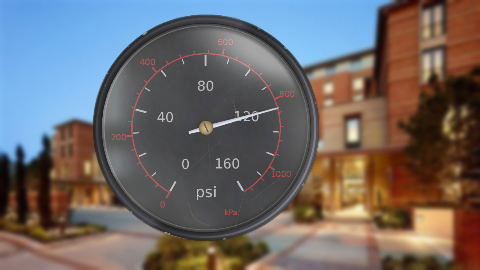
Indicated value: 120 psi
